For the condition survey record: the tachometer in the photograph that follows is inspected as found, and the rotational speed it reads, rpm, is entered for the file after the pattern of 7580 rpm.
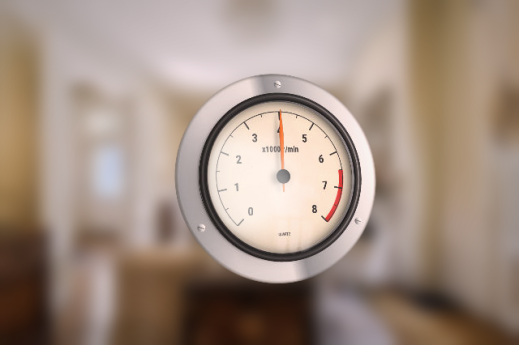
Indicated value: 4000 rpm
